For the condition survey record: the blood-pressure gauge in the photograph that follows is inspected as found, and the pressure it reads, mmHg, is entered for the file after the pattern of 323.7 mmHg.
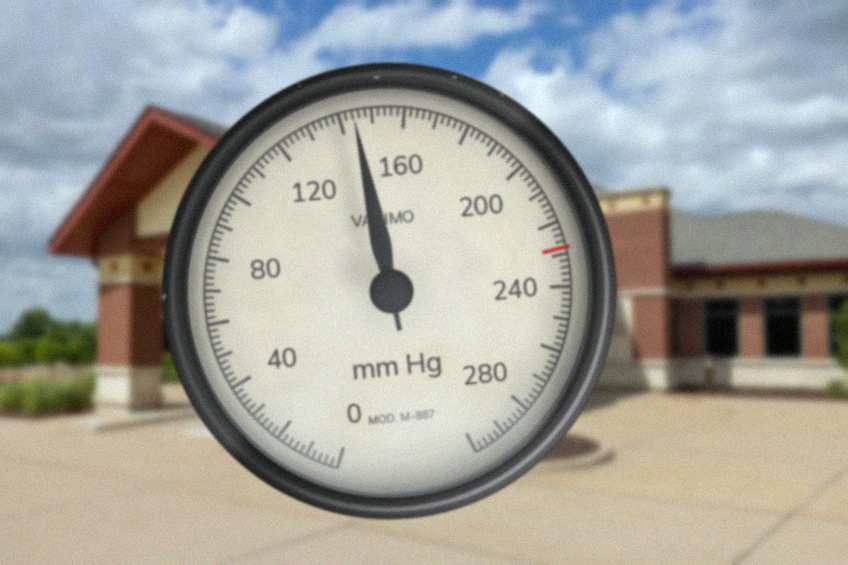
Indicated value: 144 mmHg
